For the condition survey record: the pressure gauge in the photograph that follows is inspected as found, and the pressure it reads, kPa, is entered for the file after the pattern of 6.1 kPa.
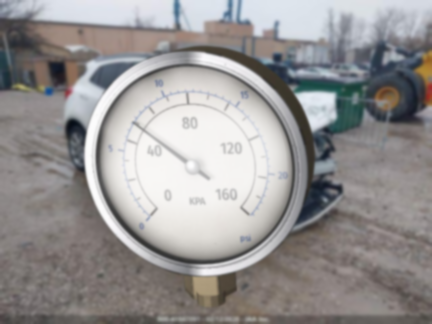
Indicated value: 50 kPa
